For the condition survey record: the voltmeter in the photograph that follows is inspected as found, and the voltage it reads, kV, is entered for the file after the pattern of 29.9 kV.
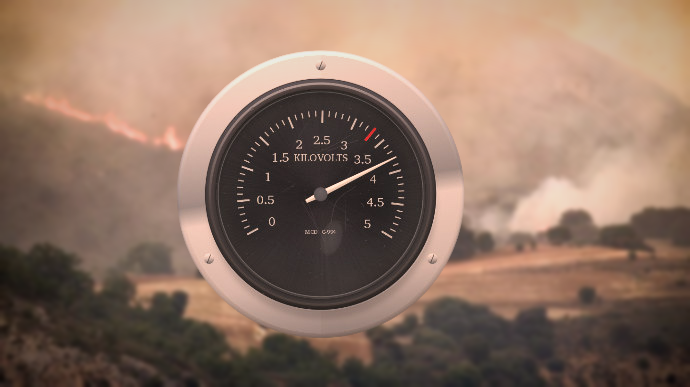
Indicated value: 3.8 kV
